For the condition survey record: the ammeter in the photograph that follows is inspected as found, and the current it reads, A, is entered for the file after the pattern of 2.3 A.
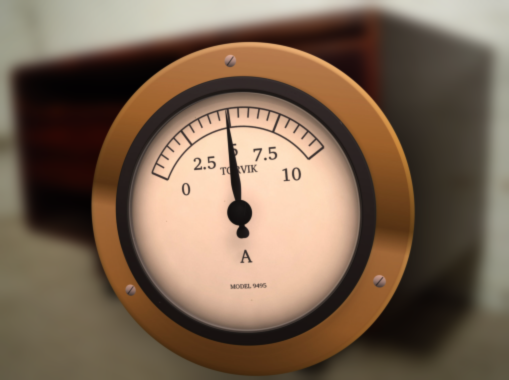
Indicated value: 5 A
